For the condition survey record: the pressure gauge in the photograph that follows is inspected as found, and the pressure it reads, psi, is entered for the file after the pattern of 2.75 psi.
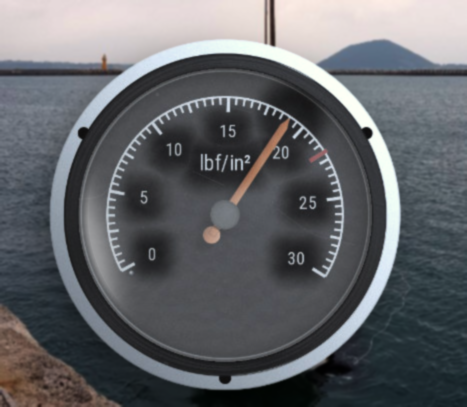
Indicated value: 19 psi
